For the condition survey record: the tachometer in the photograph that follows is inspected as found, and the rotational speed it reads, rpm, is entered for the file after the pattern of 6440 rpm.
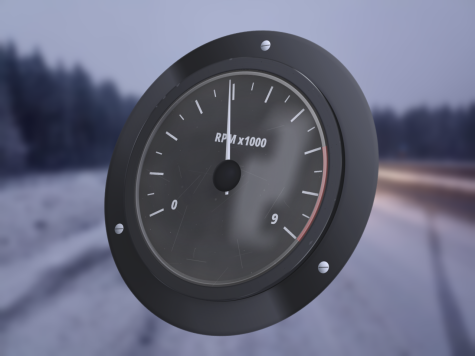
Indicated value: 4000 rpm
